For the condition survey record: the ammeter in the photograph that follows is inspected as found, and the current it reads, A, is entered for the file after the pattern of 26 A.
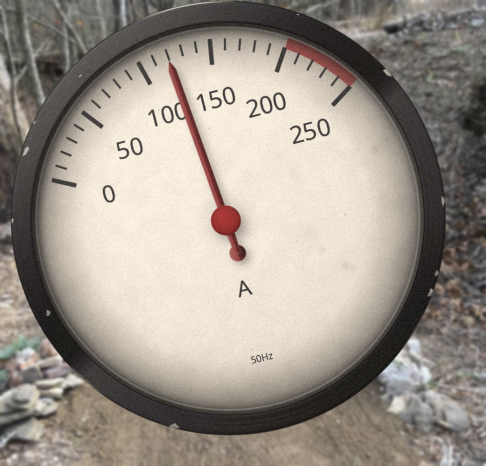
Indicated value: 120 A
